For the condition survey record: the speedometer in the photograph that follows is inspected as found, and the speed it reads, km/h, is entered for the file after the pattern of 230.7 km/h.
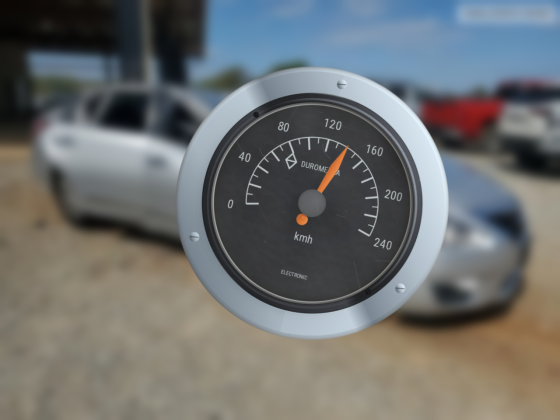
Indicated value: 140 km/h
